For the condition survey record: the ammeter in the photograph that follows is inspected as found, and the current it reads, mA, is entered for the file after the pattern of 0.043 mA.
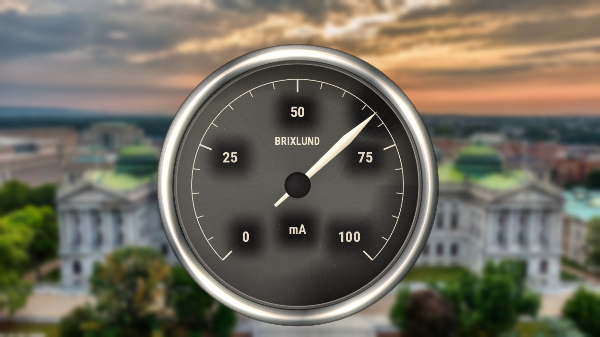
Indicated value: 67.5 mA
